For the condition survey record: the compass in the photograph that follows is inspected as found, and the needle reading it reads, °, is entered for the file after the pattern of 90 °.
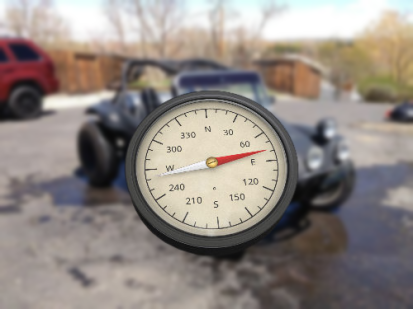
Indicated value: 80 °
